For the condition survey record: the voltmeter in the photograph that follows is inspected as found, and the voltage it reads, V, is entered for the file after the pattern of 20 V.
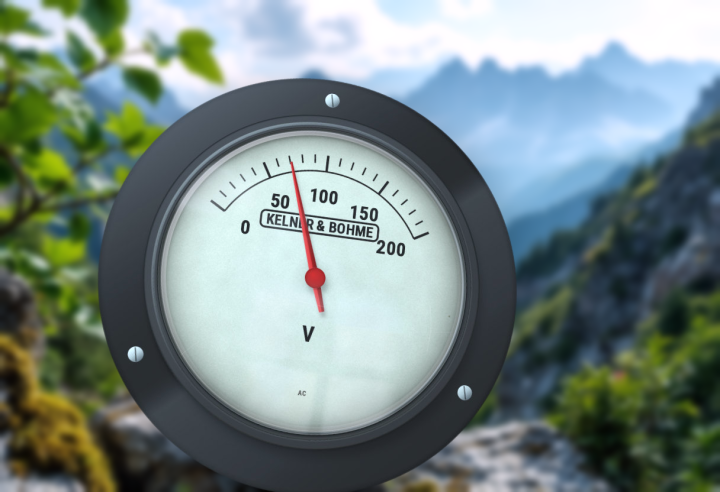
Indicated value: 70 V
